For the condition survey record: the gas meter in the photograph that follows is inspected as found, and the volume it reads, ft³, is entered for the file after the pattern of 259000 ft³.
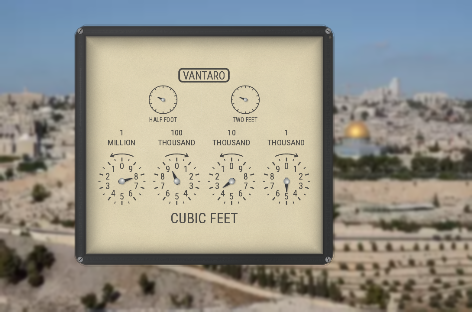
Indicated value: 793500 ft³
